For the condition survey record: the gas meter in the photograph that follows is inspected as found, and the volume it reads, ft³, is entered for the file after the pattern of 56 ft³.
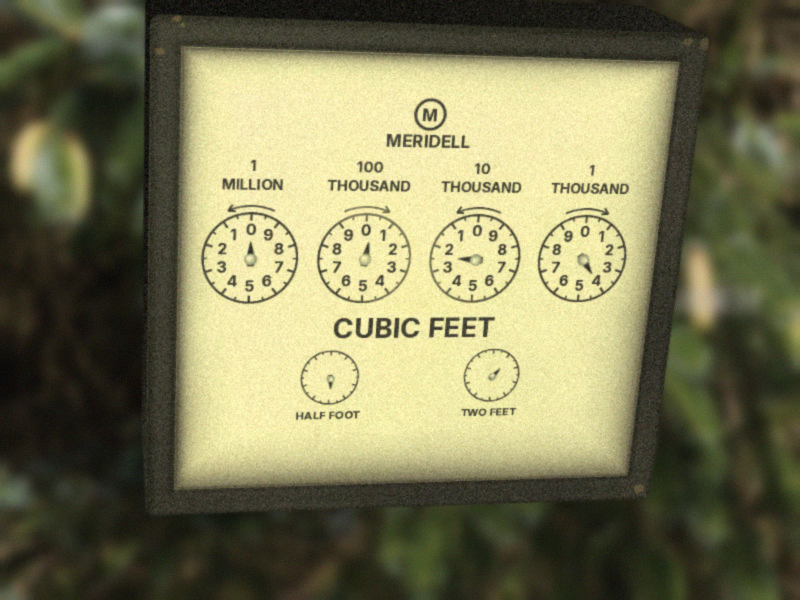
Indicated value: 2400 ft³
